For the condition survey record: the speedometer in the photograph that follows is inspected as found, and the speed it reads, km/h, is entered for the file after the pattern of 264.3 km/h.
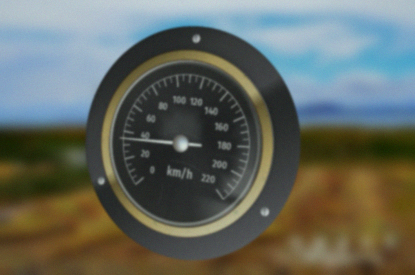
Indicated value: 35 km/h
